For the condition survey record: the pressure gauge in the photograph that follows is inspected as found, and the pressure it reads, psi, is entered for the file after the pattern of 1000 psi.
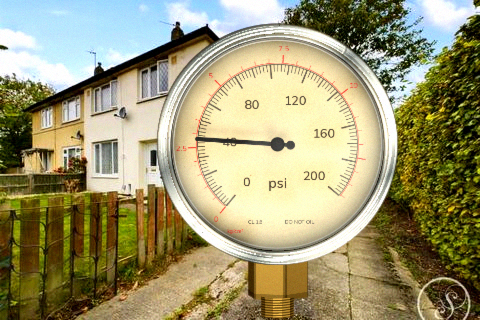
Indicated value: 40 psi
